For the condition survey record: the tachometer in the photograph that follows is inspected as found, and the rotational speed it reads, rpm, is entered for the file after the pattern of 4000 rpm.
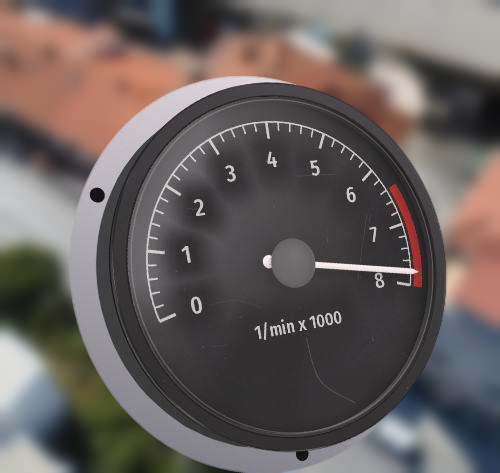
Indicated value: 7800 rpm
